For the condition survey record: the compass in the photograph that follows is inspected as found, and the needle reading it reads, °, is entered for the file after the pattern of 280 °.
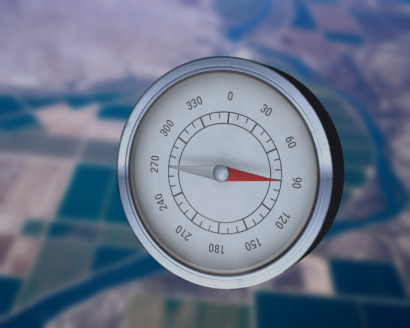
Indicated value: 90 °
